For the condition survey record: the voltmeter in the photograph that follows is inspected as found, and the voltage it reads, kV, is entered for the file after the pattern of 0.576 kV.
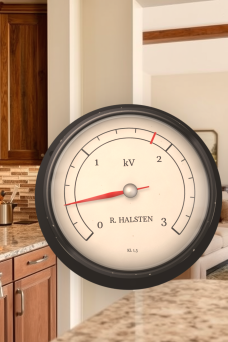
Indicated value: 0.4 kV
